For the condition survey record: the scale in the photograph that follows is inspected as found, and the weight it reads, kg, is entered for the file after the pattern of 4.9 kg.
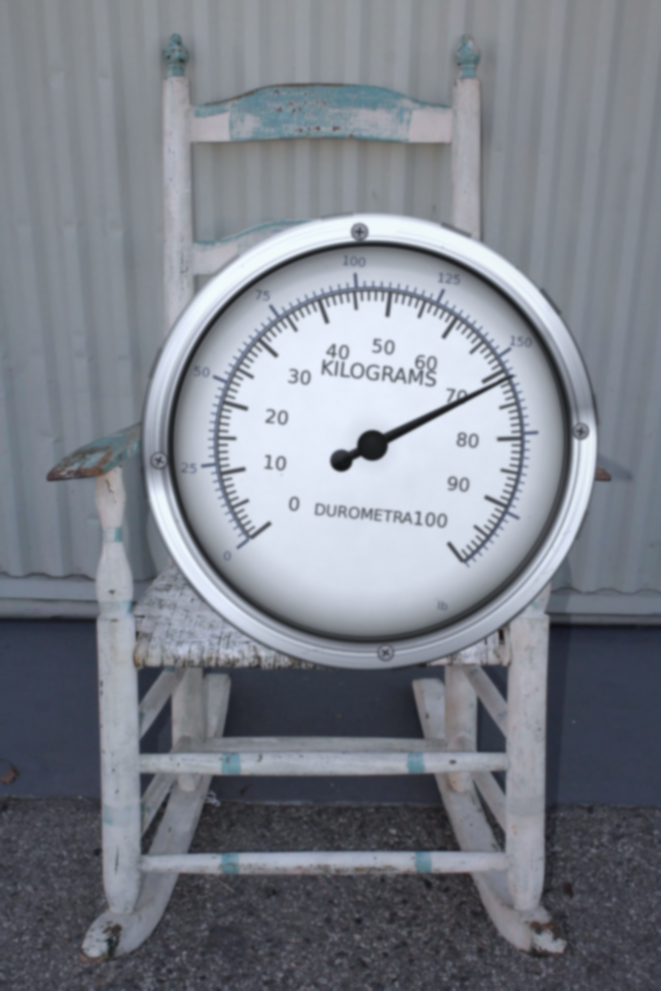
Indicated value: 71 kg
